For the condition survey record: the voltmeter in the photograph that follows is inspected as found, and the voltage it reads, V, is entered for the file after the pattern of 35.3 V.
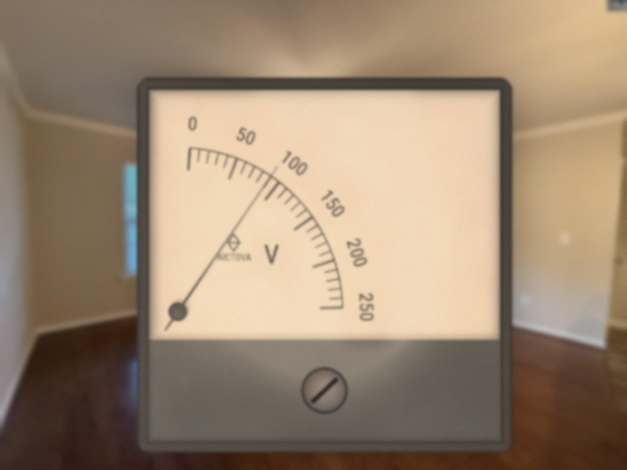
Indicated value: 90 V
